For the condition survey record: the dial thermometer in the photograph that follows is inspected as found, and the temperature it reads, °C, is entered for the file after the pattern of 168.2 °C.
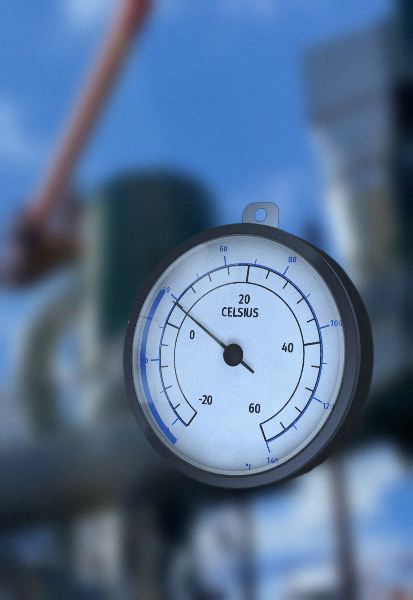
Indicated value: 4 °C
